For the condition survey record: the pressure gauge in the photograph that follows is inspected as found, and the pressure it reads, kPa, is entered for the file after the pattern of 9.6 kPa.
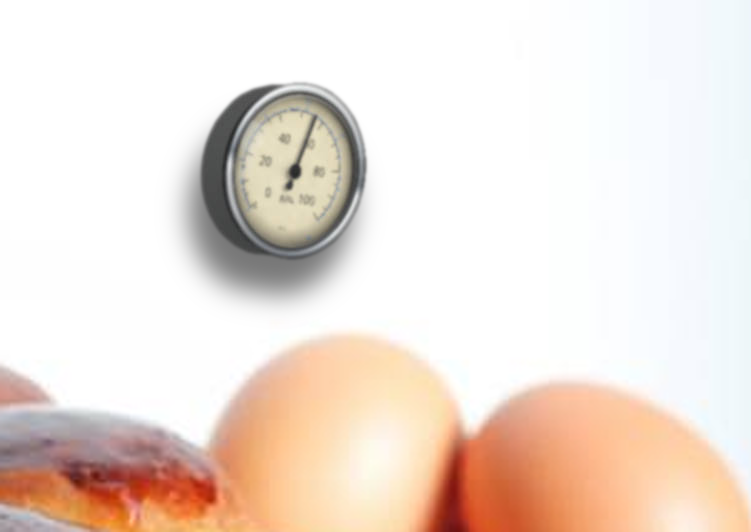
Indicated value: 55 kPa
